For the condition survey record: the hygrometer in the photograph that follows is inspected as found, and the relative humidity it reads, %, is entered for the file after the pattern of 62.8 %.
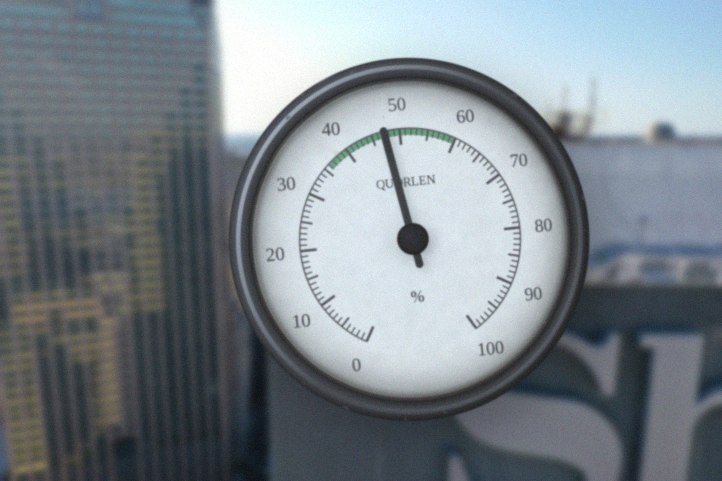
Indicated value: 47 %
